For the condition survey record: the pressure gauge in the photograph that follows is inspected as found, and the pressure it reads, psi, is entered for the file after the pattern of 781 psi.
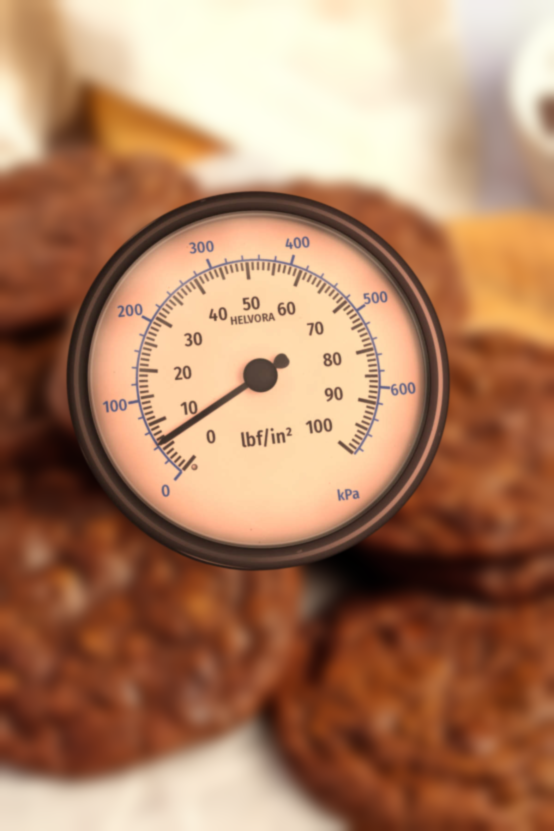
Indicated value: 6 psi
